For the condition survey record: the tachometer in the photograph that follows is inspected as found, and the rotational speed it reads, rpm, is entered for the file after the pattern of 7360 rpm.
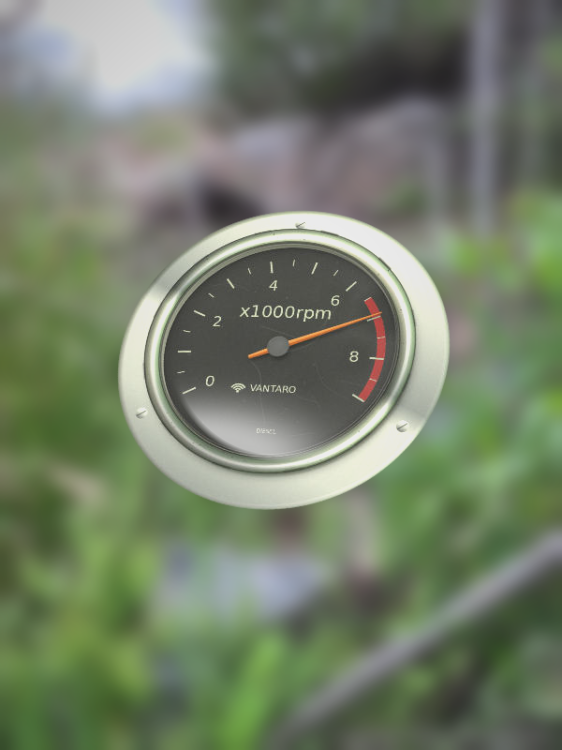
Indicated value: 7000 rpm
